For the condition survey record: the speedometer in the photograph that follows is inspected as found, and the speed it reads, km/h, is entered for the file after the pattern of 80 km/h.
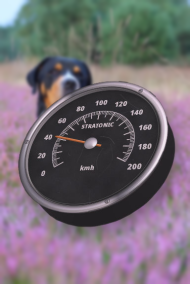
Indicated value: 40 km/h
